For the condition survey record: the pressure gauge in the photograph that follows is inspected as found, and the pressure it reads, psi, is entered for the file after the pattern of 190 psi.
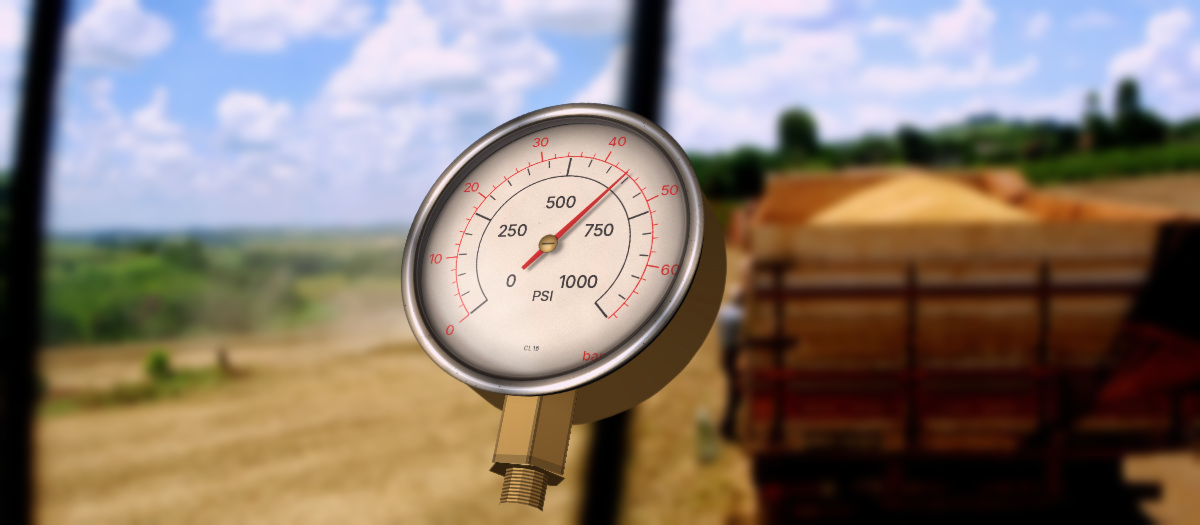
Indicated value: 650 psi
